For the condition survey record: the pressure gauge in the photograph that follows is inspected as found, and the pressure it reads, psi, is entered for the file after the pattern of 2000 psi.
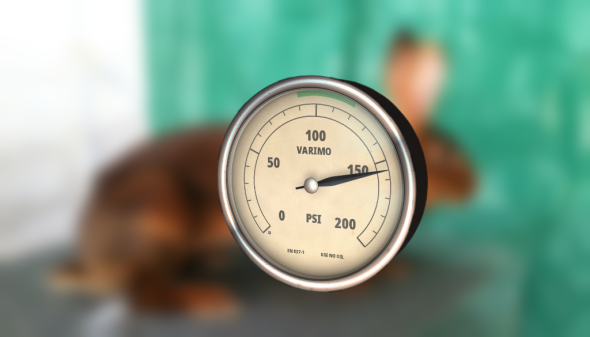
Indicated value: 155 psi
